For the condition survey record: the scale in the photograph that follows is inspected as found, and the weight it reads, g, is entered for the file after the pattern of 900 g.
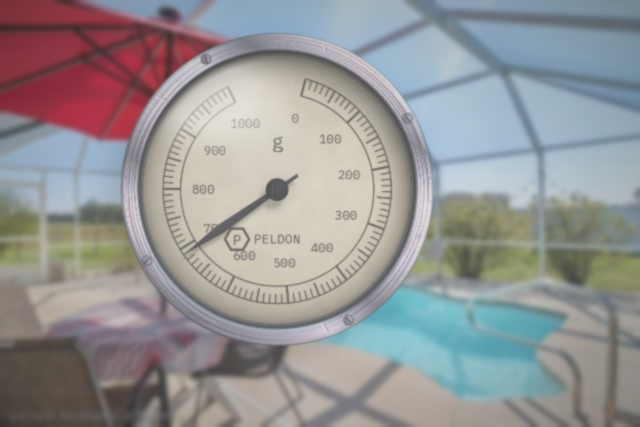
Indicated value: 690 g
